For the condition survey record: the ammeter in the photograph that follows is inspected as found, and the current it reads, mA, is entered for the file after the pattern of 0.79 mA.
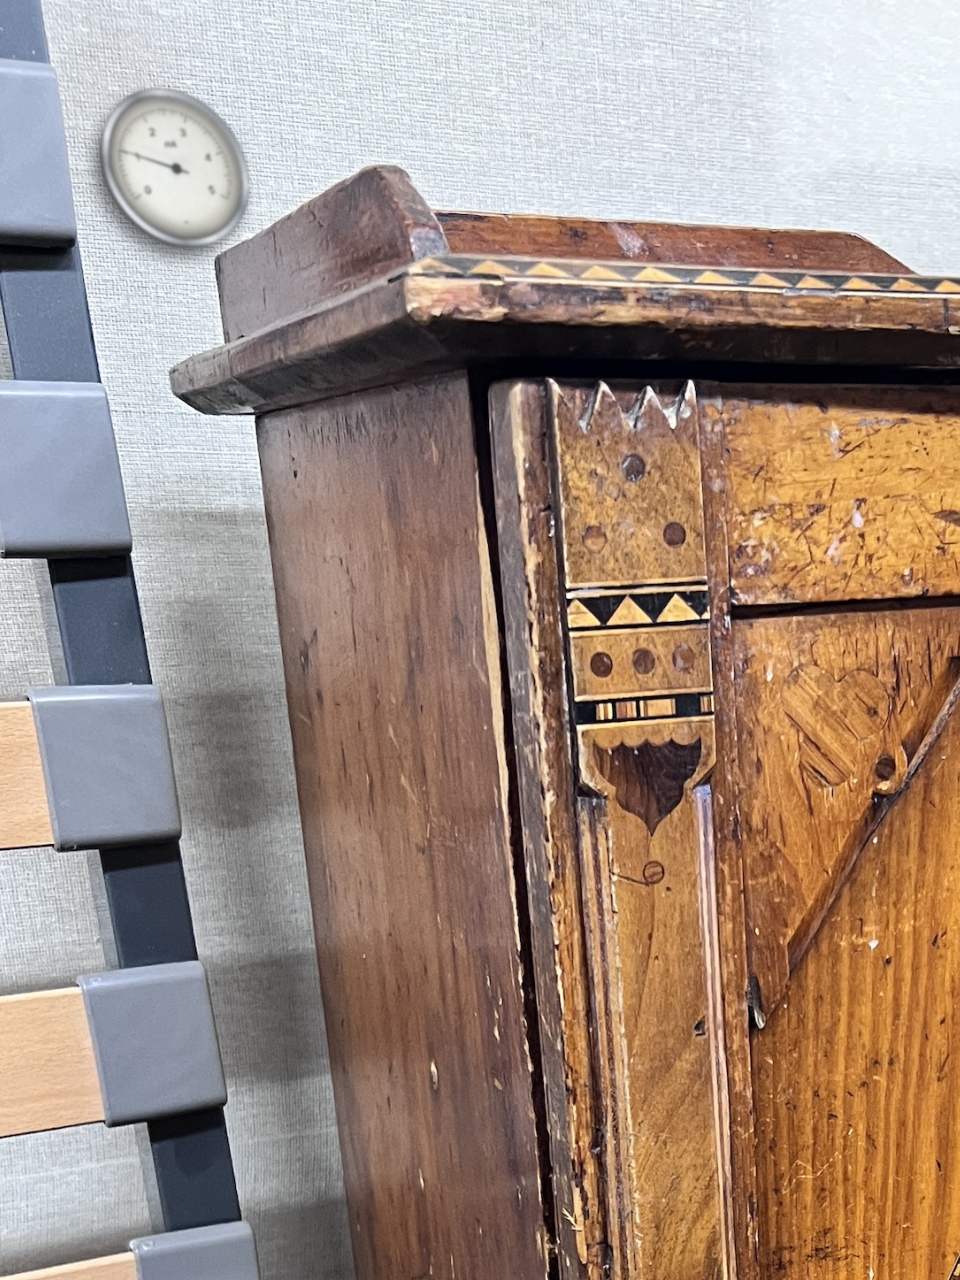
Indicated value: 1 mA
